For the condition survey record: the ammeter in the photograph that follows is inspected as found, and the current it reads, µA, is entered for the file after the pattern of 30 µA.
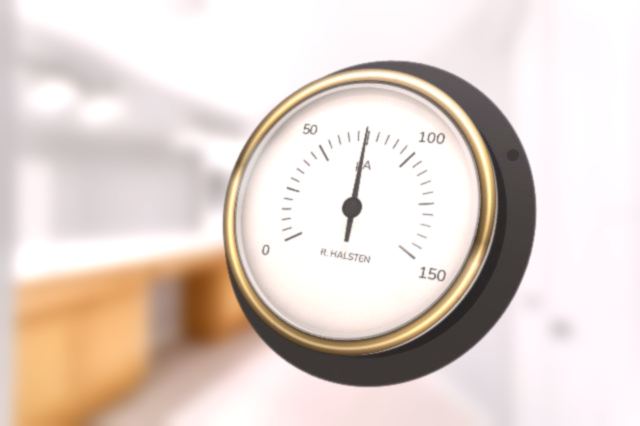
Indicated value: 75 µA
